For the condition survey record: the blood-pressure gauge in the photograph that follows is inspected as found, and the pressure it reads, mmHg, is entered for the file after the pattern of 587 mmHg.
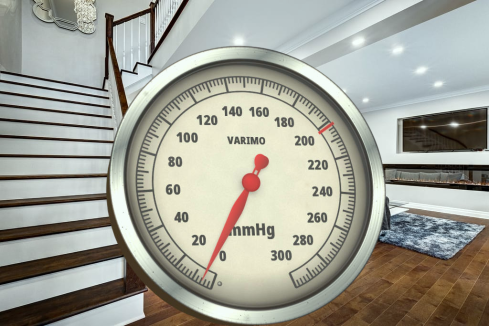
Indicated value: 6 mmHg
